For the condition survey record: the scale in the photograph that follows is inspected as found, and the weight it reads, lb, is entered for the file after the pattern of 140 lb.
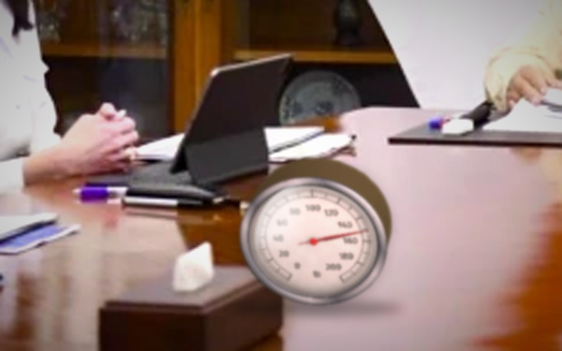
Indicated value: 150 lb
